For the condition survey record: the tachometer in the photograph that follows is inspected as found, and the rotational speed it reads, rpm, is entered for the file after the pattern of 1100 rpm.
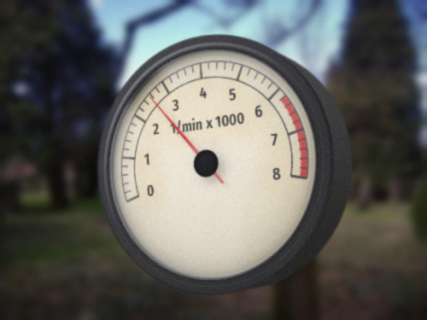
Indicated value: 2600 rpm
